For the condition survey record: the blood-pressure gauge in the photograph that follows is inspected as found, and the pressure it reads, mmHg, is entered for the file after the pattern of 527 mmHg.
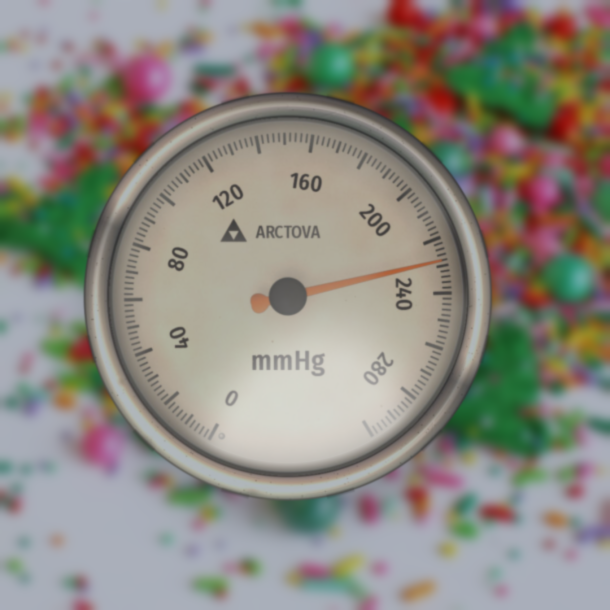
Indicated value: 228 mmHg
